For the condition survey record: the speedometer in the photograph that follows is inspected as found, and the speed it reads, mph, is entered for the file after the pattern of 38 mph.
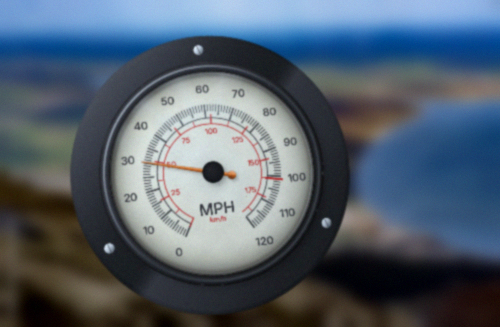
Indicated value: 30 mph
